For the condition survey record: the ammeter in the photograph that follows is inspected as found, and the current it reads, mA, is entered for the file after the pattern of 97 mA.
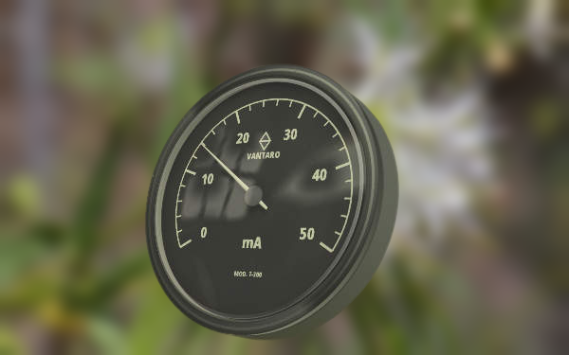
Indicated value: 14 mA
